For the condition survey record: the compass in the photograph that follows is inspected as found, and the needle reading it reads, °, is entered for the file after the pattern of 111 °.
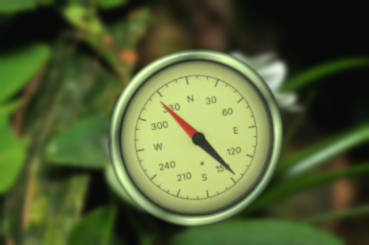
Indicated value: 325 °
